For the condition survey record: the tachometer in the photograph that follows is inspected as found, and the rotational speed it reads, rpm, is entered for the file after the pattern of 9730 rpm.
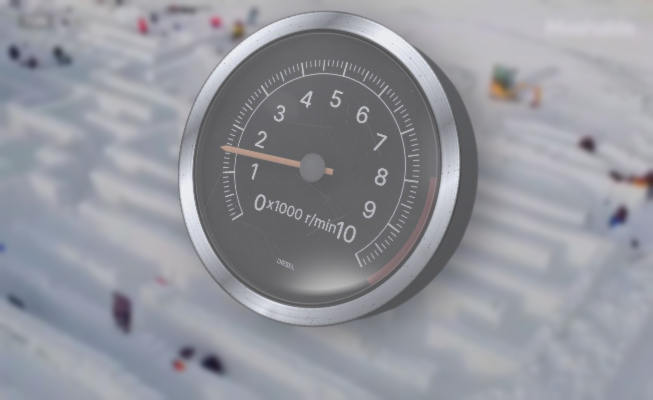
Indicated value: 1500 rpm
